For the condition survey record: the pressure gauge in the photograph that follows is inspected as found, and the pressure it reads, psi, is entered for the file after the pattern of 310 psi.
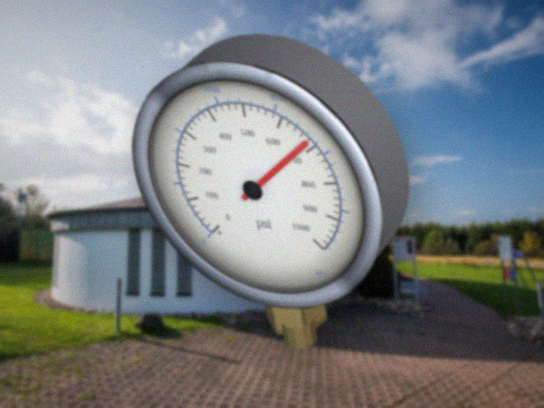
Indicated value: 680 psi
